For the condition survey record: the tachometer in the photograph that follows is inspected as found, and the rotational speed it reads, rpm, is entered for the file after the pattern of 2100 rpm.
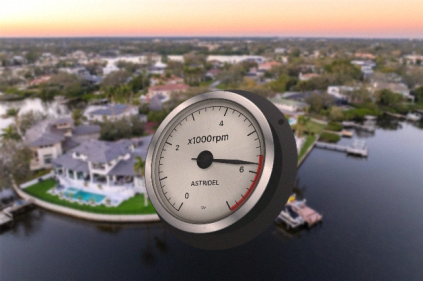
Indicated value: 5800 rpm
